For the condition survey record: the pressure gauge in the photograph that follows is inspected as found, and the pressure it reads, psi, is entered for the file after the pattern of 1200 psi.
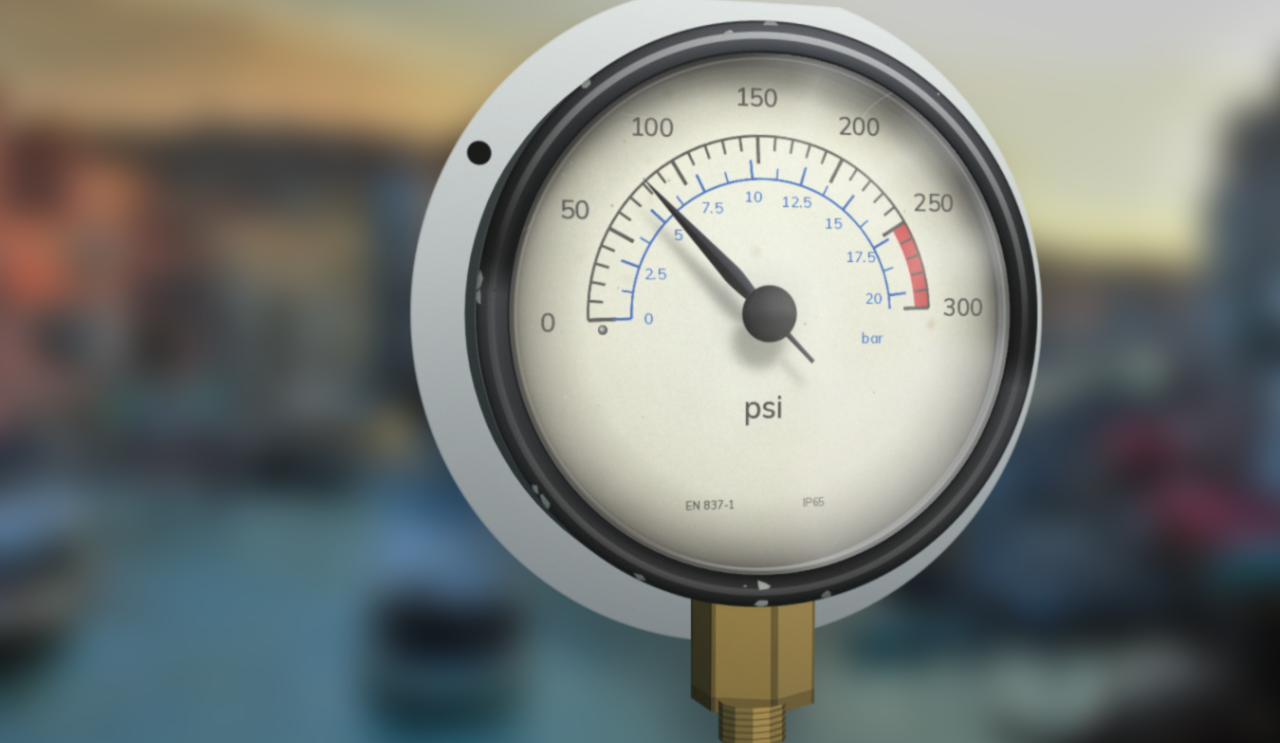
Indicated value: 80 psi
